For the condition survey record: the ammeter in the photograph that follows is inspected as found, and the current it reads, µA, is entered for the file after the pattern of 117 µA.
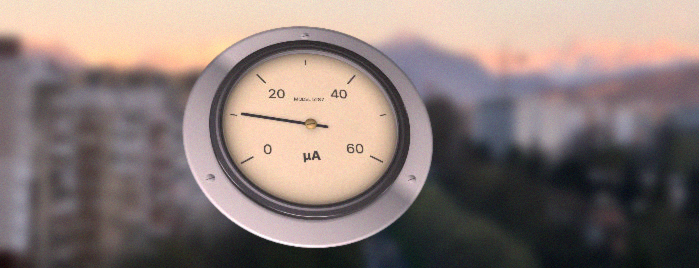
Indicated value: 10 µA
